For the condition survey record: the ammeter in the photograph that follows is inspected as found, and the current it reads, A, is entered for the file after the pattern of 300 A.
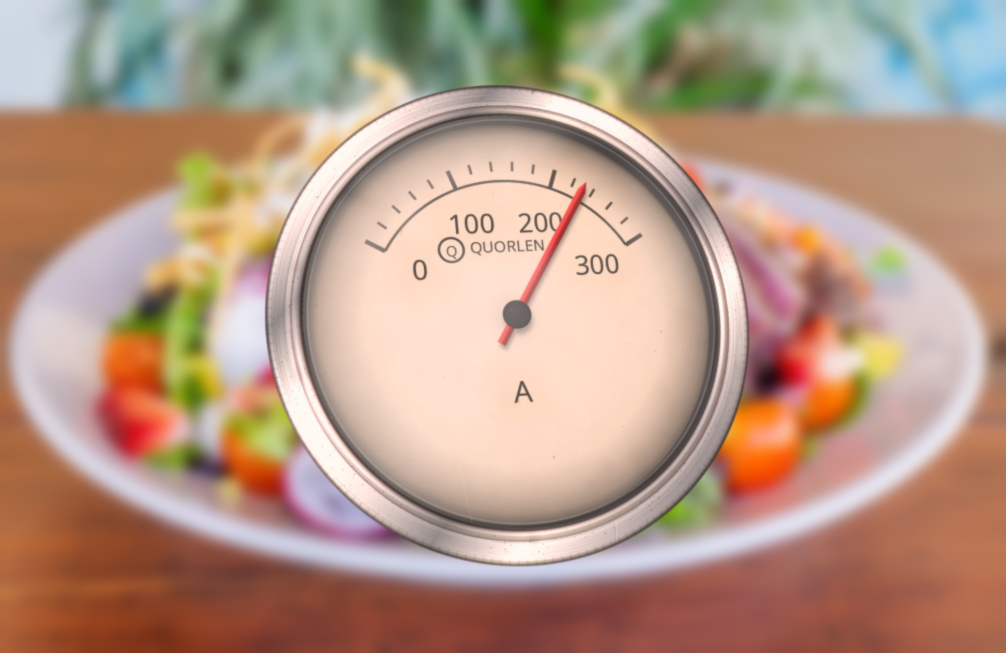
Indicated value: 230 A
